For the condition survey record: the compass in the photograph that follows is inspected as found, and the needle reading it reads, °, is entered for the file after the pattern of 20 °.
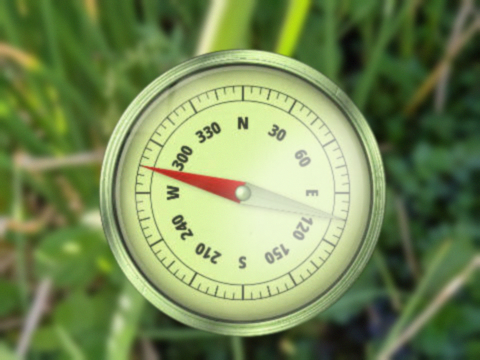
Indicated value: 285 °
